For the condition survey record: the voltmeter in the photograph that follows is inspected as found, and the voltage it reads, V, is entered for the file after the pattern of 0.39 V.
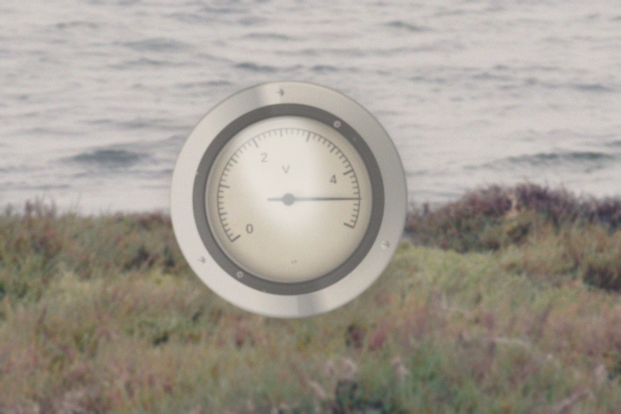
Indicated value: 4.5 V
